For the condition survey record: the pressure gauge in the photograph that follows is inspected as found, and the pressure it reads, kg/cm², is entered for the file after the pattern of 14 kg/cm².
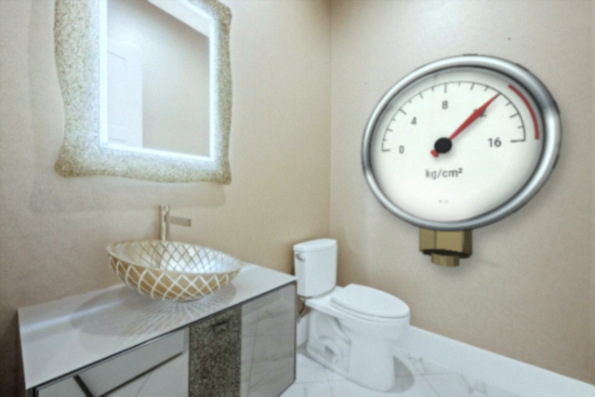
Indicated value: 12 kg/cm²
